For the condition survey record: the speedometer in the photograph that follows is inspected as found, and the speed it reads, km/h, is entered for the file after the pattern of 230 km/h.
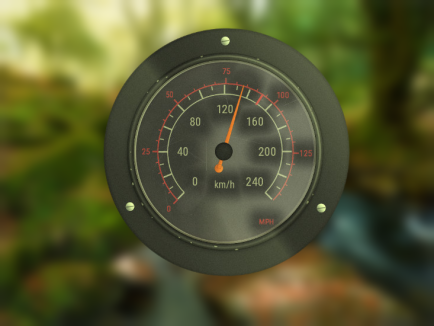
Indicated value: 135 km/h
